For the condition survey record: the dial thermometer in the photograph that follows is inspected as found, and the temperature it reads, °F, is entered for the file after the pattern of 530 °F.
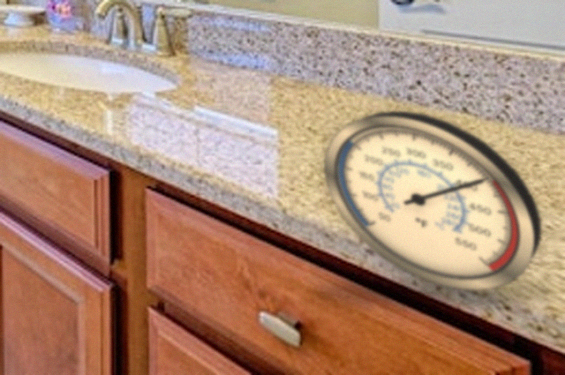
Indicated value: 400 °F
